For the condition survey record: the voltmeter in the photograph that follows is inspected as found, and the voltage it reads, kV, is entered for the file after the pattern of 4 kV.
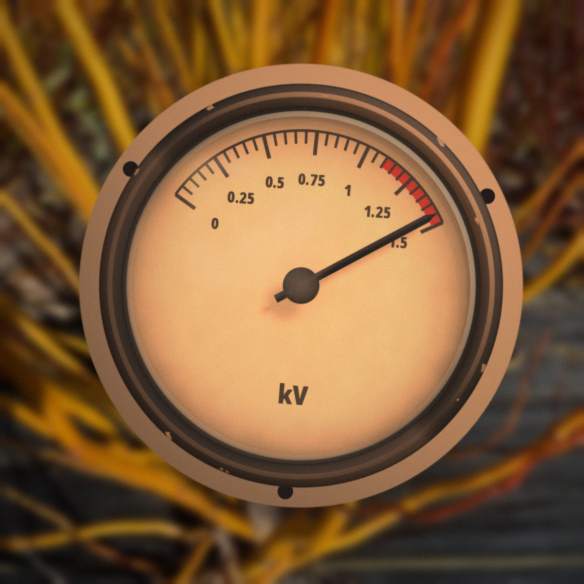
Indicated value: 1.45 kV
